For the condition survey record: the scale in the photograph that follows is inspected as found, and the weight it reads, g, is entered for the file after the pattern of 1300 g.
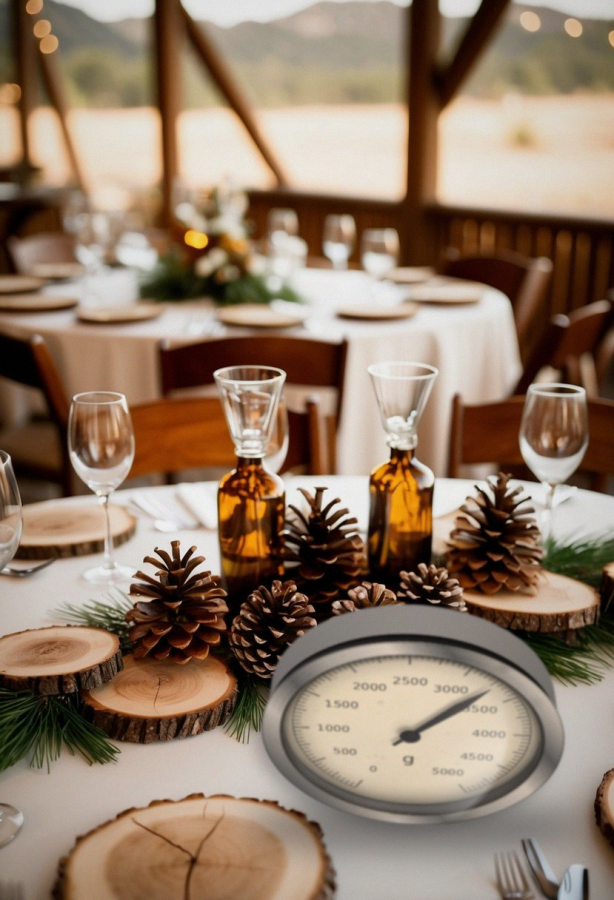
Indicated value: 3250 g
